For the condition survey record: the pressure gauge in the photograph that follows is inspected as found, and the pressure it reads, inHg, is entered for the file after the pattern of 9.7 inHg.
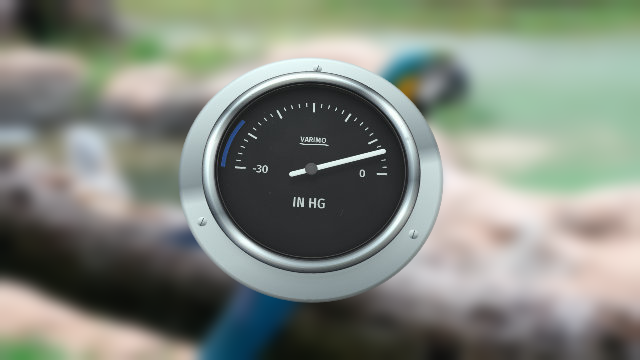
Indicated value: -3 inHg
